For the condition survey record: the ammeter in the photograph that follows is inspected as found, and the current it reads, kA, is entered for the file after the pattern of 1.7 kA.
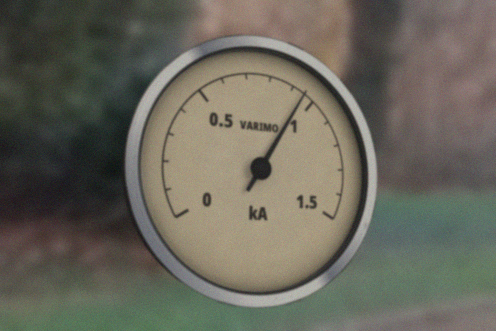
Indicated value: 0.95 kA
